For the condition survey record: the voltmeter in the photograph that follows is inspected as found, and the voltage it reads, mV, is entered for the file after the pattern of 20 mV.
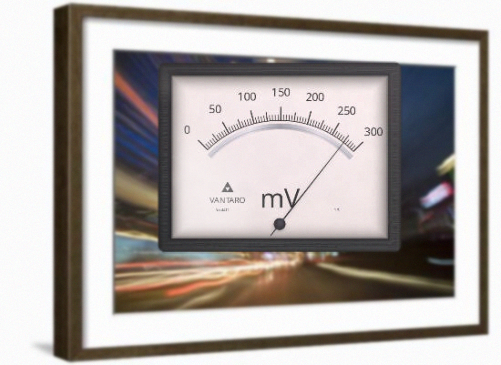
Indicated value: 275 mV
